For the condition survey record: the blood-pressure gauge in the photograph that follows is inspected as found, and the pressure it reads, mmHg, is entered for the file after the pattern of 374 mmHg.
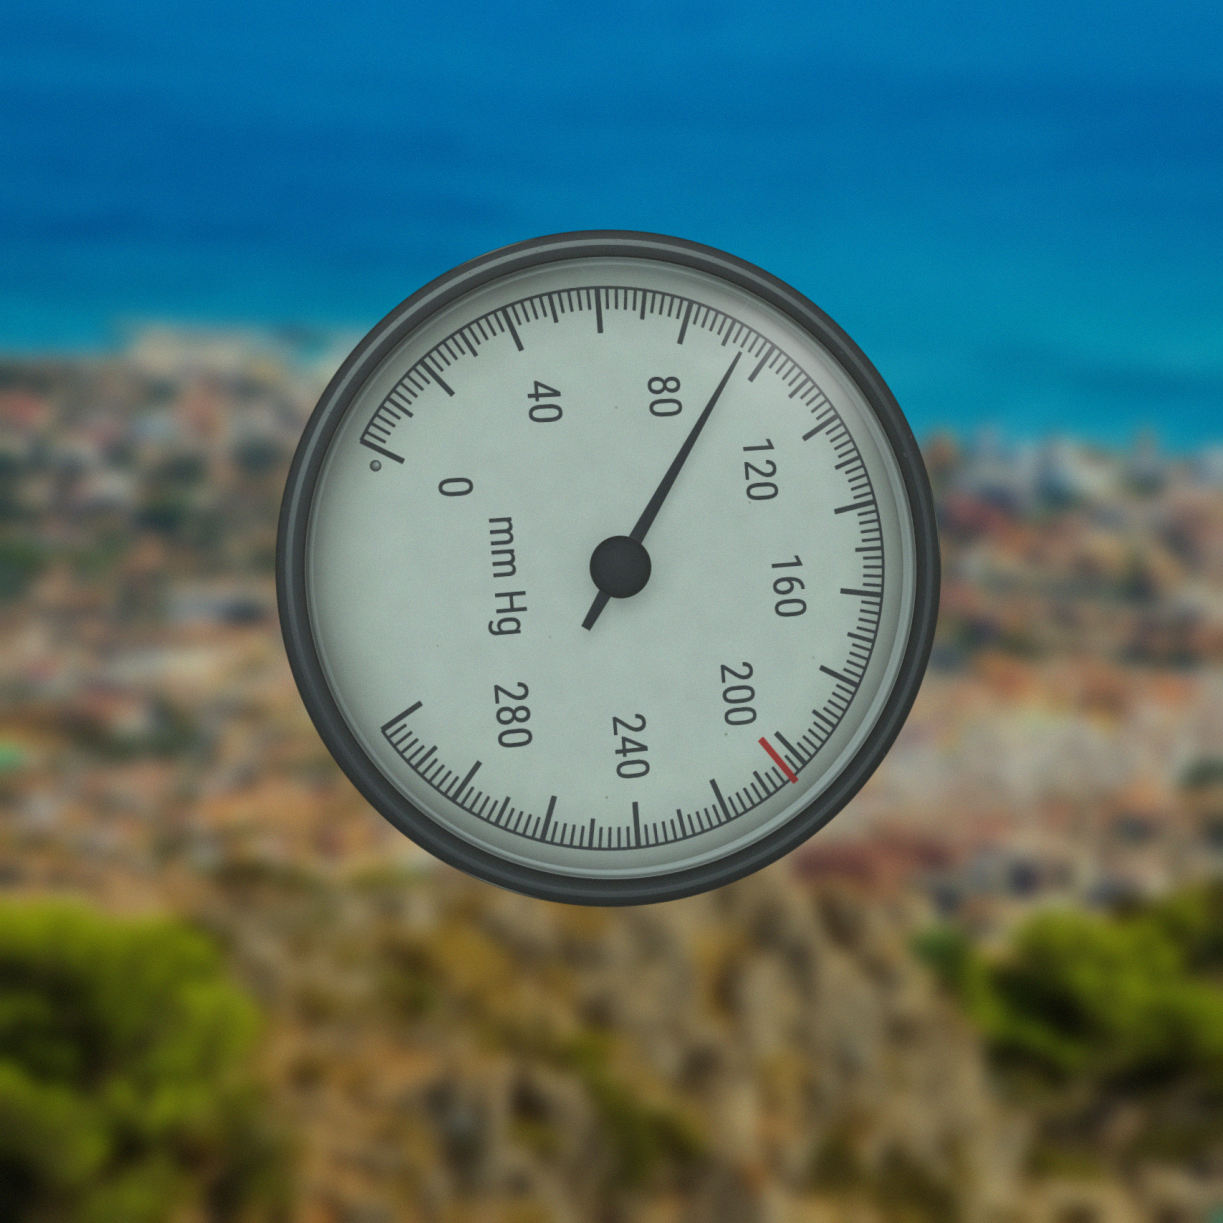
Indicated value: 94 mmHg
